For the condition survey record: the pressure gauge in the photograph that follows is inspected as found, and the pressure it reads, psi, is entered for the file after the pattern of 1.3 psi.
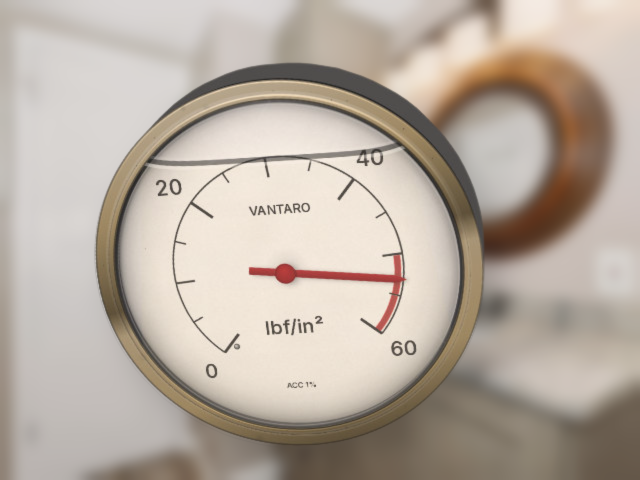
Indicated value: 52.5 psi
